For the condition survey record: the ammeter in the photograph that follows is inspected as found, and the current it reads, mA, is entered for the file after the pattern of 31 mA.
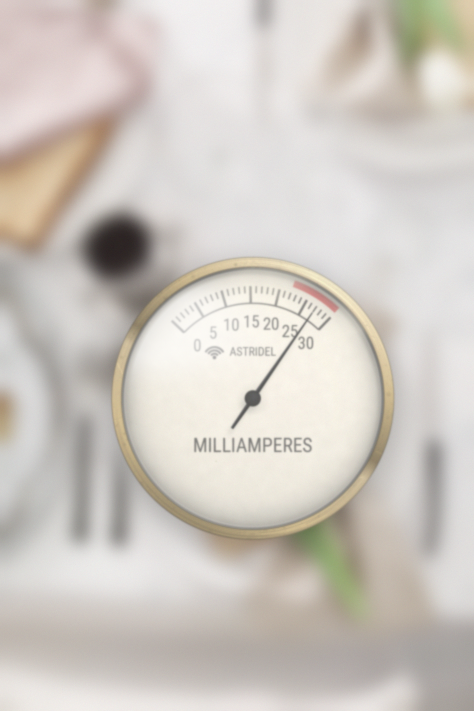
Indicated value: 27 mA
